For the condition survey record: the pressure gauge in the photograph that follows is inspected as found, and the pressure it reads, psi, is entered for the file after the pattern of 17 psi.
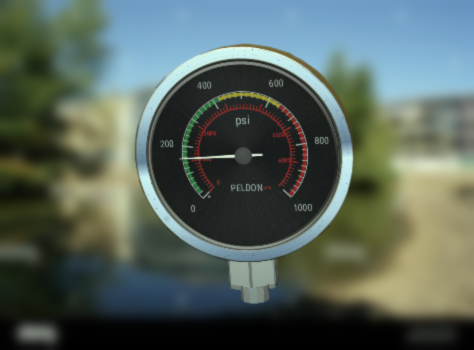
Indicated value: 160 psi
